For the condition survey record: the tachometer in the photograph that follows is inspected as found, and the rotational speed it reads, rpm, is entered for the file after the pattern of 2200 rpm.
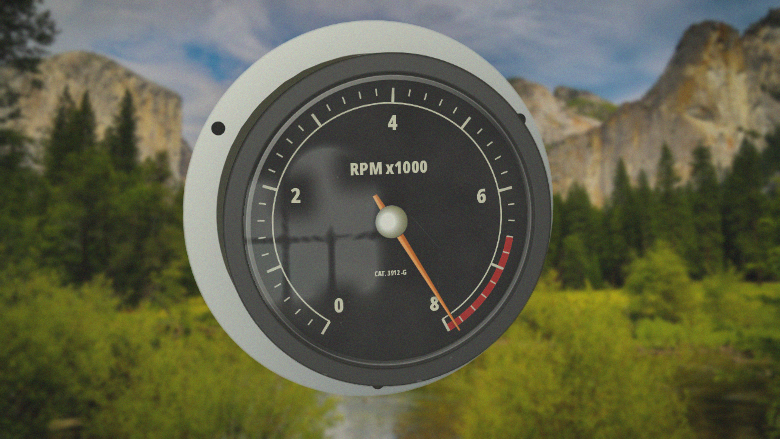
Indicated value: 7900 rpm
